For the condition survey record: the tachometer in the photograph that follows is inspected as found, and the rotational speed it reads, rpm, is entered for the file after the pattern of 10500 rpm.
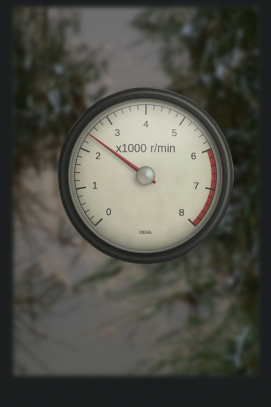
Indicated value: 2400 rpm
